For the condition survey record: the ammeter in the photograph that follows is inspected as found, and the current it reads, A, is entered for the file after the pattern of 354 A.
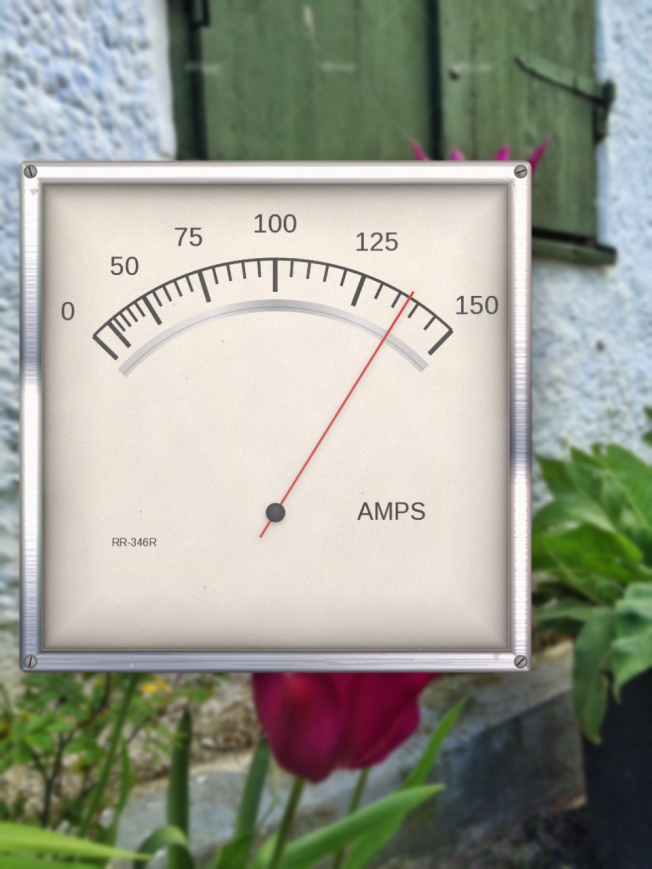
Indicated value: 137.5 A
